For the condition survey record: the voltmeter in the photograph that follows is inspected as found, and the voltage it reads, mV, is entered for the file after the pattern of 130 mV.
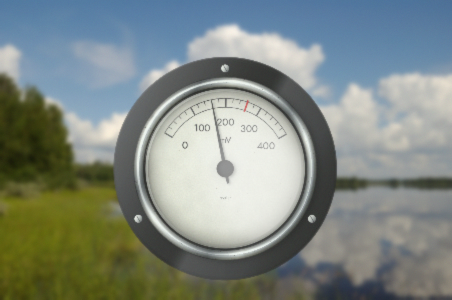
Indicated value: 160 mV
